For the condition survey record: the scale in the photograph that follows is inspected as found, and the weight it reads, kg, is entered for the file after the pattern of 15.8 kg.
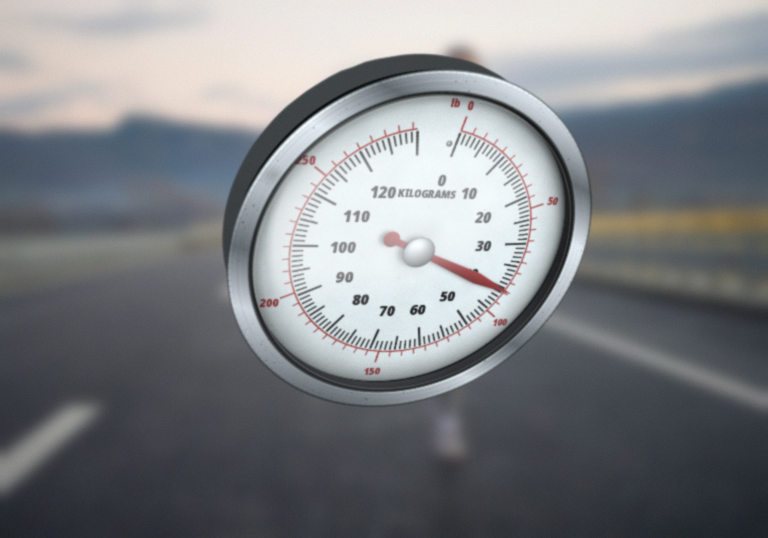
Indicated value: 40 kg
